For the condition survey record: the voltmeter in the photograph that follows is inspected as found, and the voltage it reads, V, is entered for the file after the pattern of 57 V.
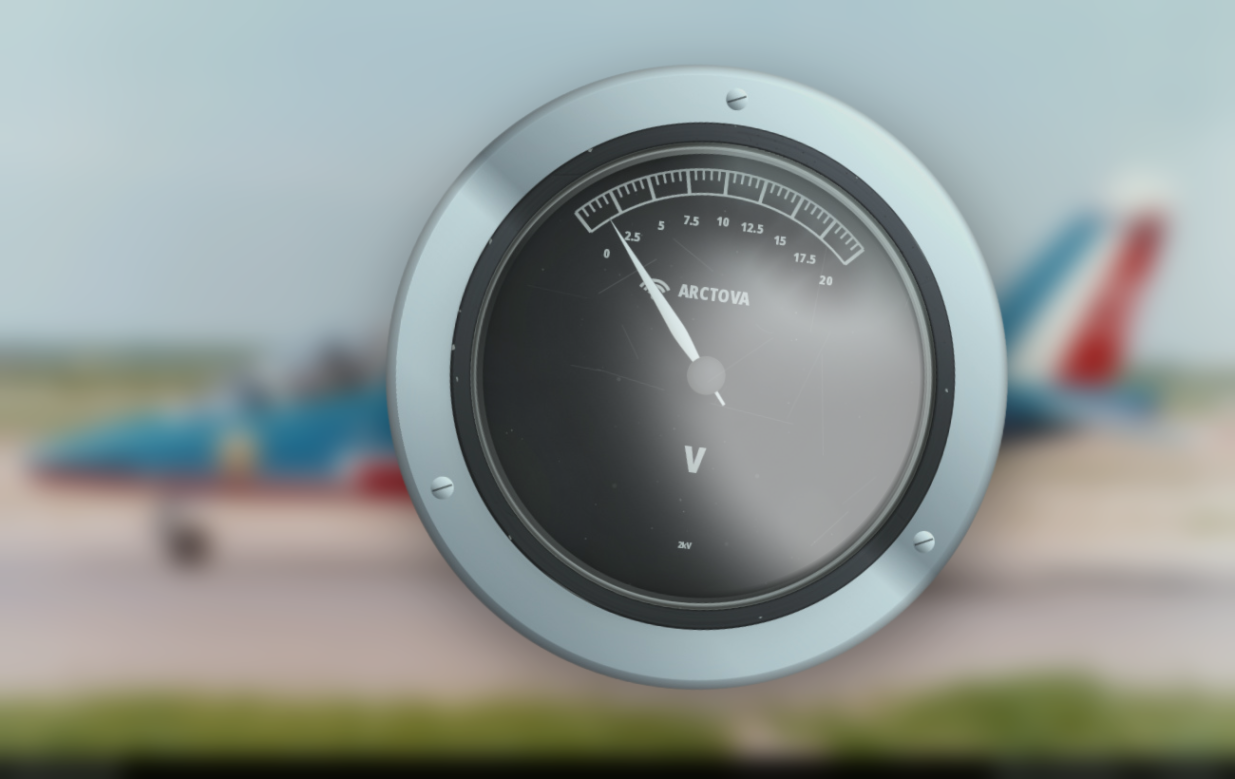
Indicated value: 1.5 V
